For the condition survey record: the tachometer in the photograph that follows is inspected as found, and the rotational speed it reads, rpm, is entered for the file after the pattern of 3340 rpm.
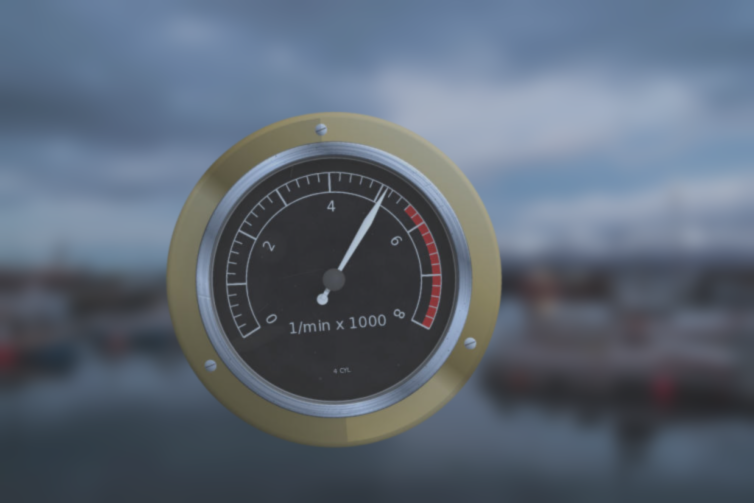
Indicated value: 5100 rpm
